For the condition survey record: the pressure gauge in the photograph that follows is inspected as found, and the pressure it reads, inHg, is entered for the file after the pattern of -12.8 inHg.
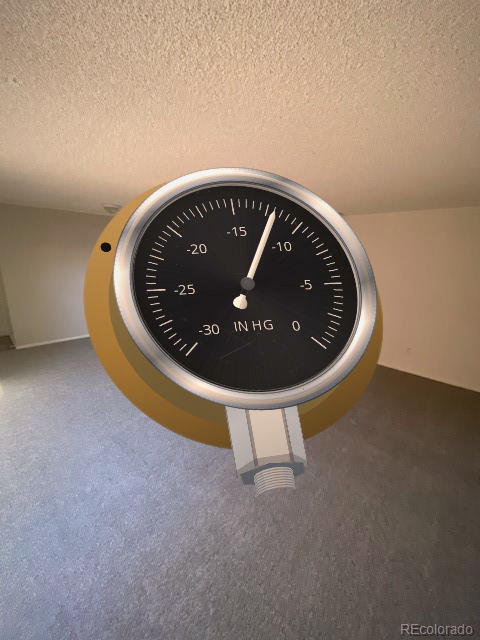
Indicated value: -12 inHg
